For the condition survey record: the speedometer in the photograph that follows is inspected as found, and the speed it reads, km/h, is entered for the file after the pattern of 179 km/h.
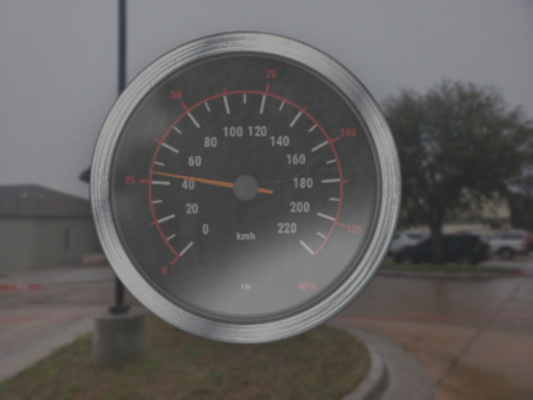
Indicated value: 45 km/h
